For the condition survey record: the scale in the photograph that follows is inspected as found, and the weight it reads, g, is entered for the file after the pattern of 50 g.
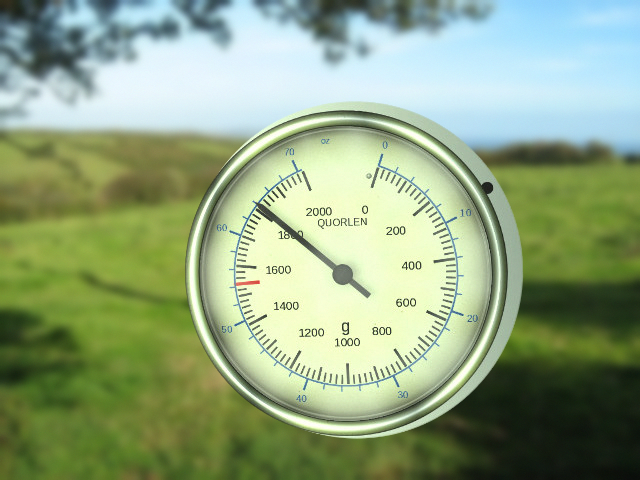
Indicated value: 1820 g
